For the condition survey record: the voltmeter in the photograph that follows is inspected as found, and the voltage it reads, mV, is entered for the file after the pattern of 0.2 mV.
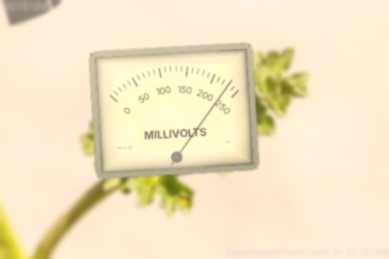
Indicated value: 230 mV
